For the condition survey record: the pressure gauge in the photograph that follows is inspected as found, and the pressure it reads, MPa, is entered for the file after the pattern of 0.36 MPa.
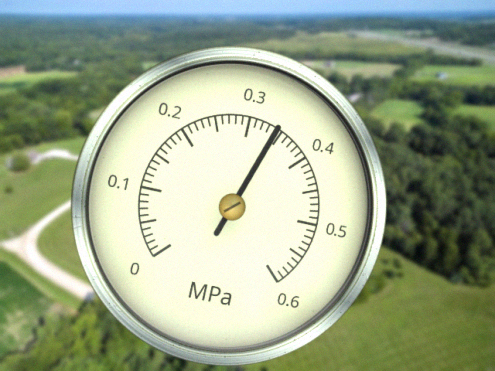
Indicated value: 0.34 MPa
